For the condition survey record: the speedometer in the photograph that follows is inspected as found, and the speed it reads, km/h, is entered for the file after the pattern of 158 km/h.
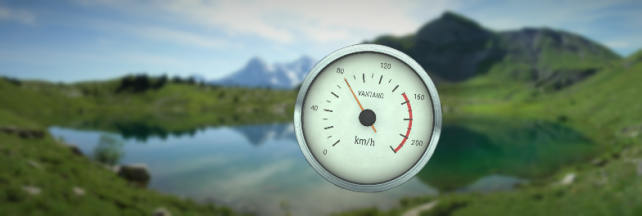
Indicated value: 80 km/h
